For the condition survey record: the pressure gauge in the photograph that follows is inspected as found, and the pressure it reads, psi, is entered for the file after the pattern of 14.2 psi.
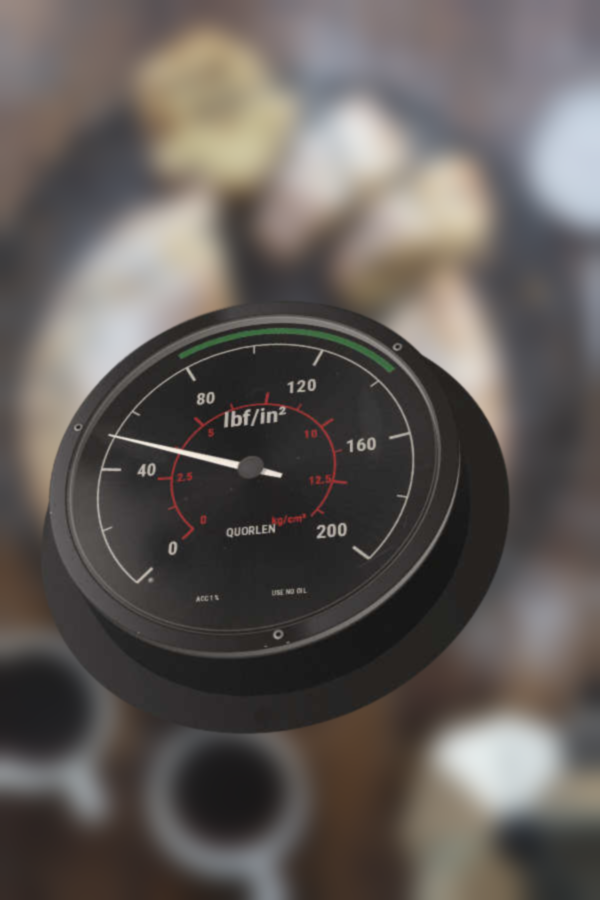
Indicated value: 50 psi
